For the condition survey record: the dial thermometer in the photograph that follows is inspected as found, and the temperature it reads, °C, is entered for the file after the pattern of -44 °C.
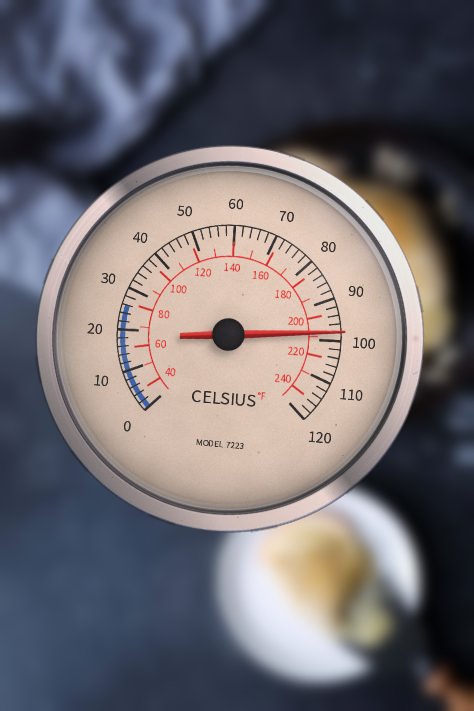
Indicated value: 98 °C
